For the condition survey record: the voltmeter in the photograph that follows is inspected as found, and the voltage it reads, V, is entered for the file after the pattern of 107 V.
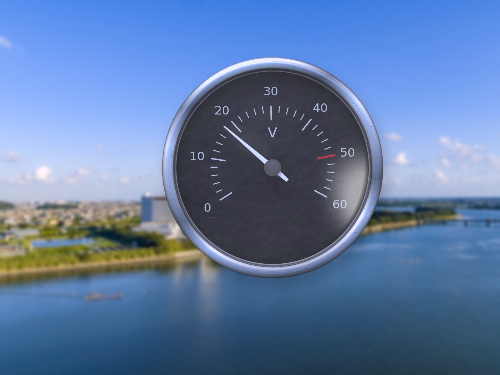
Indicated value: 18 V
